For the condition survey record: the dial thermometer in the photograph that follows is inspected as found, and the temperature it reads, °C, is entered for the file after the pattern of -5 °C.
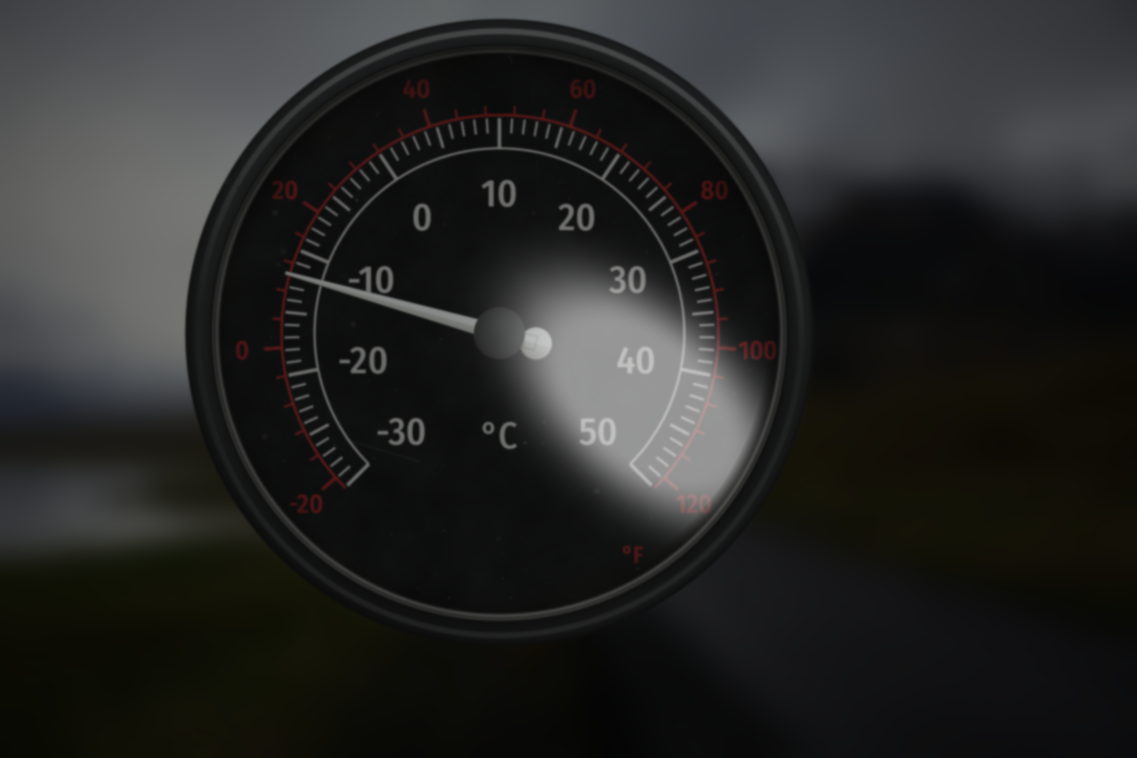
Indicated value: -12 °C
